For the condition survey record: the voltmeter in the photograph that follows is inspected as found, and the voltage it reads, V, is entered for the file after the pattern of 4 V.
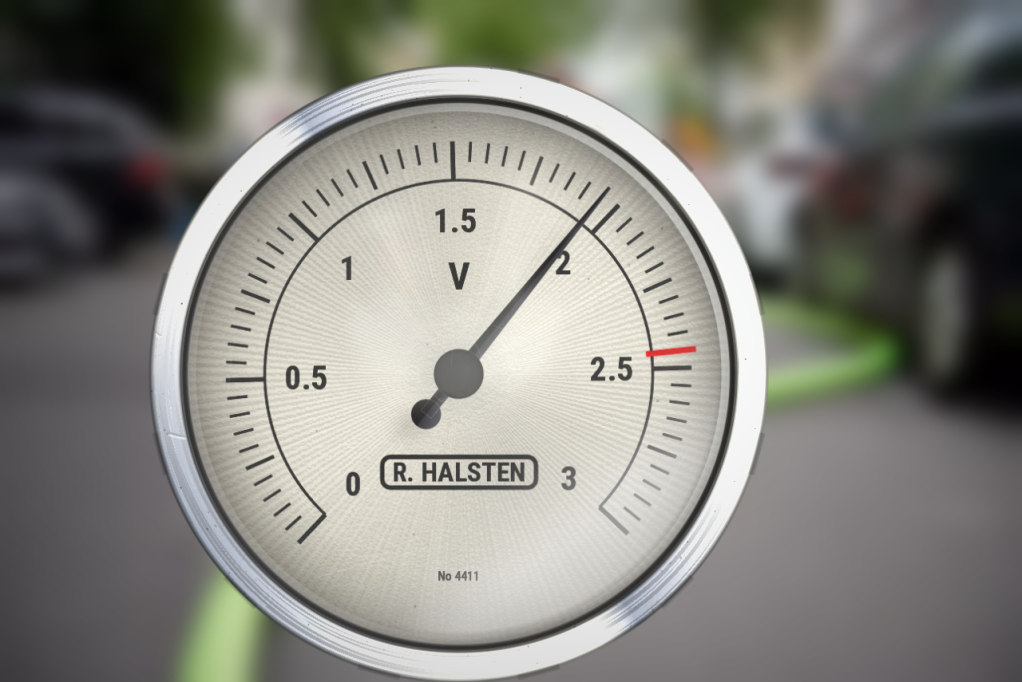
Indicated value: 1.95 V
